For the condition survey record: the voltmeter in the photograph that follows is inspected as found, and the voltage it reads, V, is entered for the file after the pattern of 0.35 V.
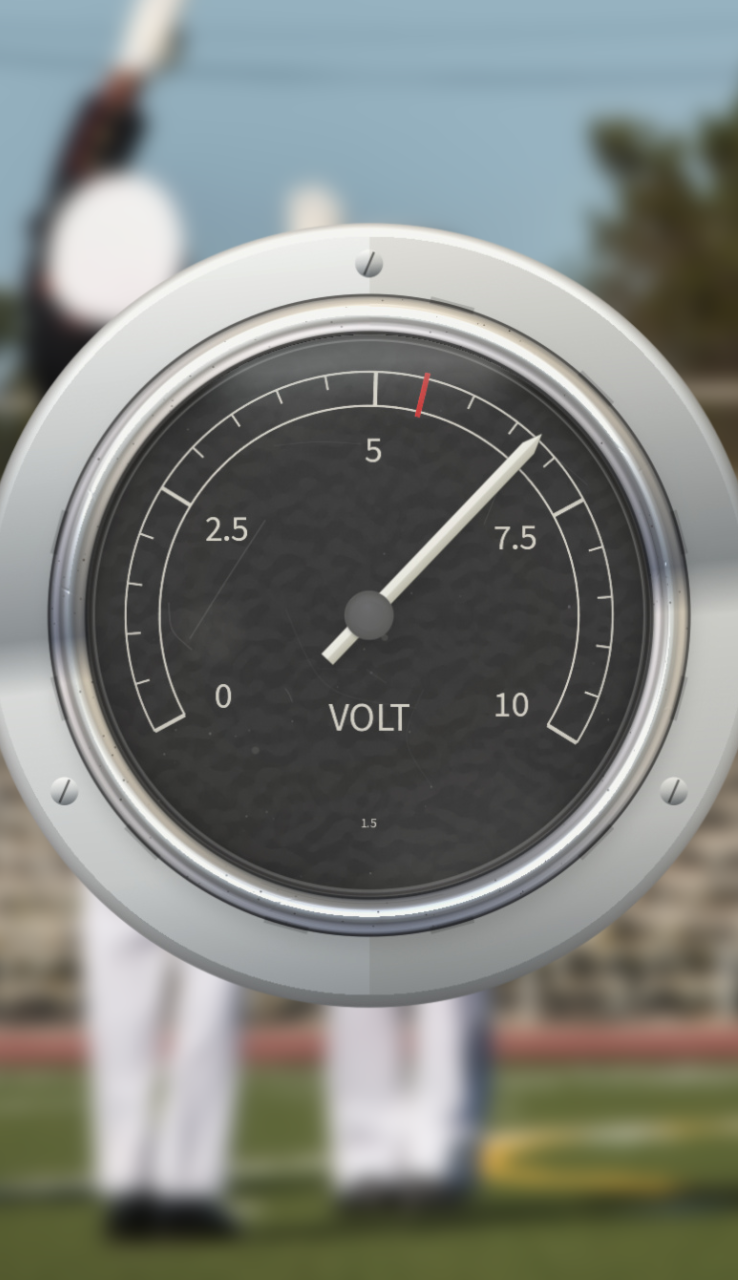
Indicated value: 6.75 V
